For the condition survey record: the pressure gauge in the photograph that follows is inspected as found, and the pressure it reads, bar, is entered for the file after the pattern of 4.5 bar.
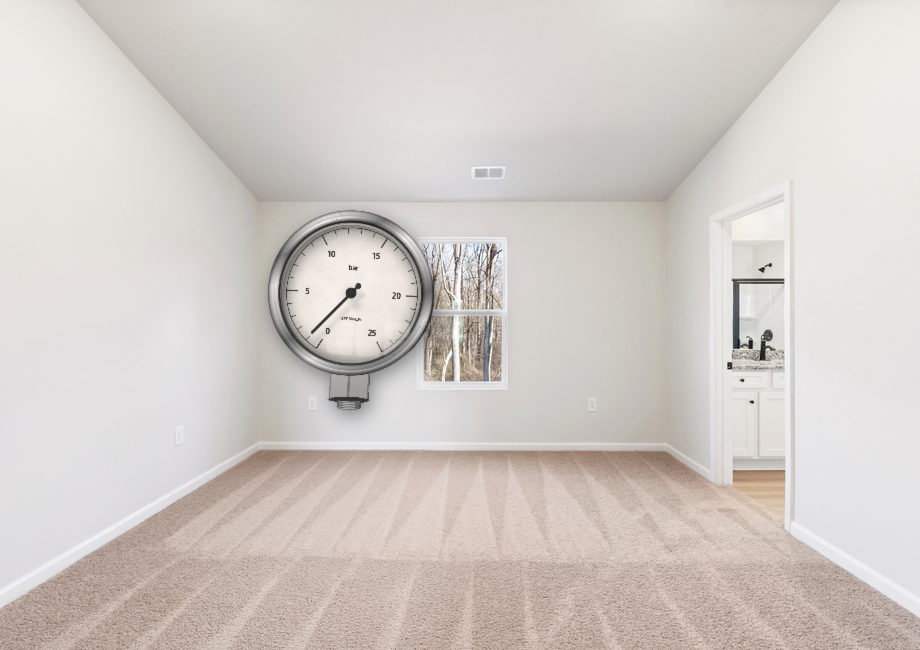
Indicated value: 1 bar
